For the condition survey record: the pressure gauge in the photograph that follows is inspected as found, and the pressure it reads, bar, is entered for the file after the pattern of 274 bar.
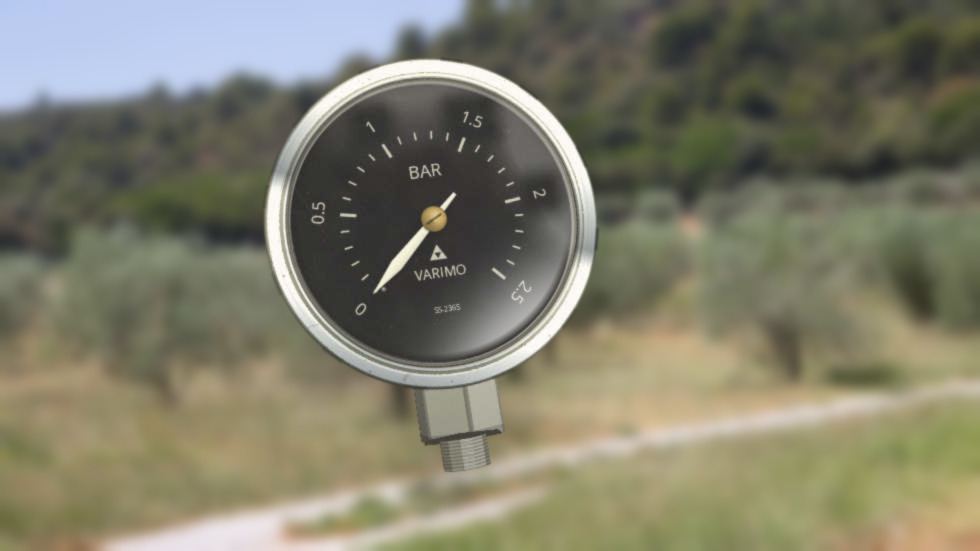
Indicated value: 0 bar
